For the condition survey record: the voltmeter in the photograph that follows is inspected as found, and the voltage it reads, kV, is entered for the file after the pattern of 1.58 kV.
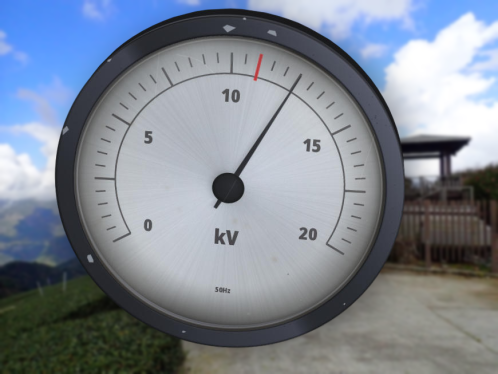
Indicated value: 12.5 kV
